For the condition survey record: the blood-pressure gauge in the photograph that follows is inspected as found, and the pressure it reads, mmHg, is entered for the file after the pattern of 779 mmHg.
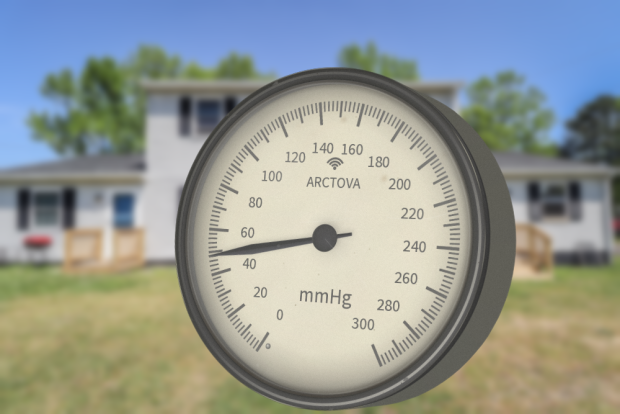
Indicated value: 48 mmHg
